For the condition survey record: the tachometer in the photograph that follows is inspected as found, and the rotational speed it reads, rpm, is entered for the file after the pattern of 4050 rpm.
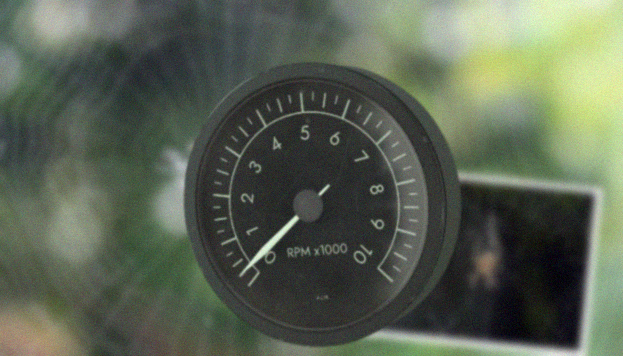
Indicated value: 250 rpm
